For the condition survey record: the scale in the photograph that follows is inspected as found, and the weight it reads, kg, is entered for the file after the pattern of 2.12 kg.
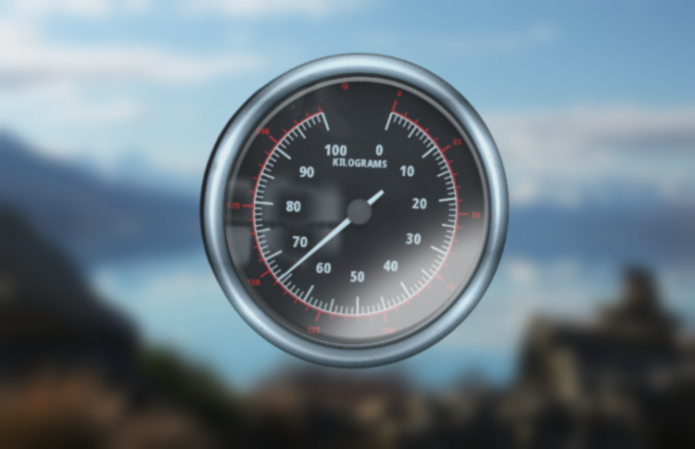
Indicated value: 66 kg
